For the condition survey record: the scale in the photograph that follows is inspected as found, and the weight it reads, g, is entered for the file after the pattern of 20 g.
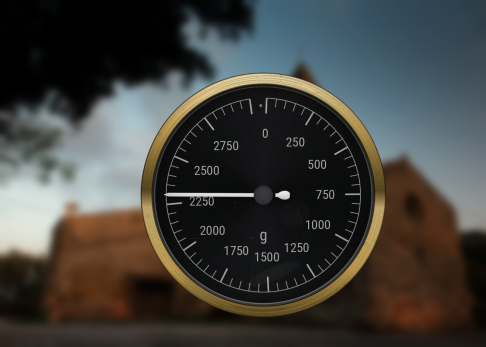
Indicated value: 2300 g
